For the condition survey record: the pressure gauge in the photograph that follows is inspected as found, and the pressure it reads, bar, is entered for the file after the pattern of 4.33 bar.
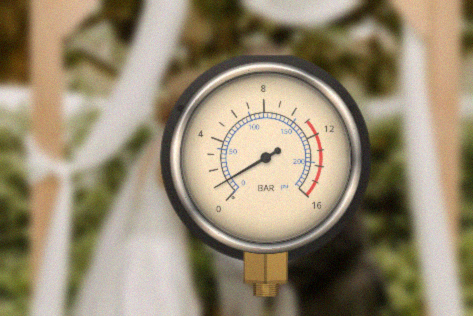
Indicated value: 1 bar
